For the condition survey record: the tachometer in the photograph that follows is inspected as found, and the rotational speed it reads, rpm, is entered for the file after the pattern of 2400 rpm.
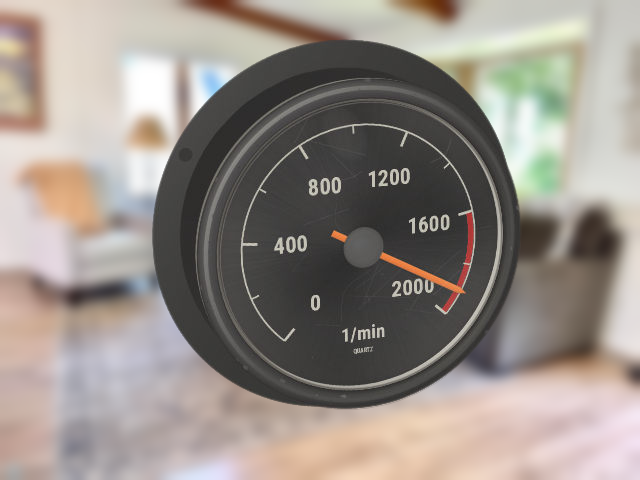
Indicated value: 1900 rpm
